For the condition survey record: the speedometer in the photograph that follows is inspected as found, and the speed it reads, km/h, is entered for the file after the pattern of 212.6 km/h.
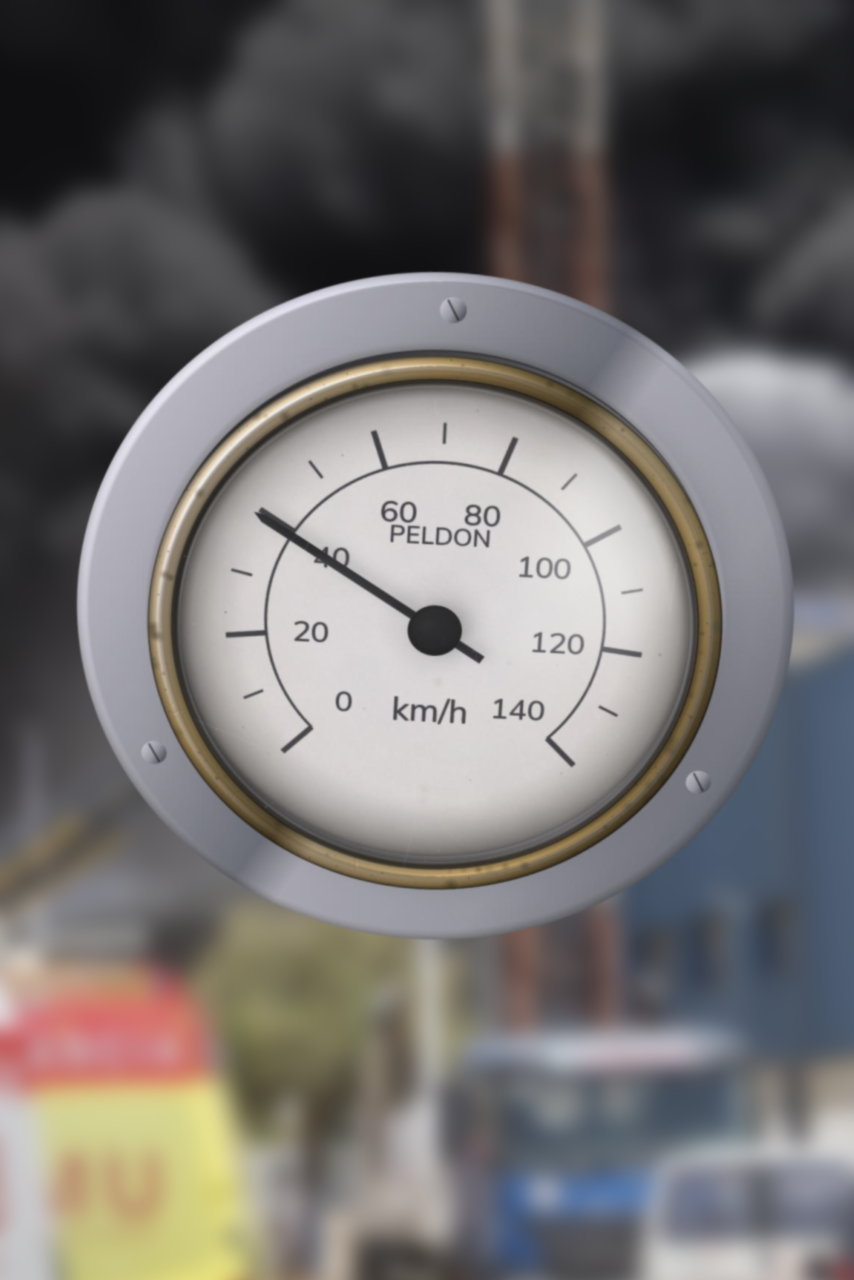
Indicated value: 40 km/h
